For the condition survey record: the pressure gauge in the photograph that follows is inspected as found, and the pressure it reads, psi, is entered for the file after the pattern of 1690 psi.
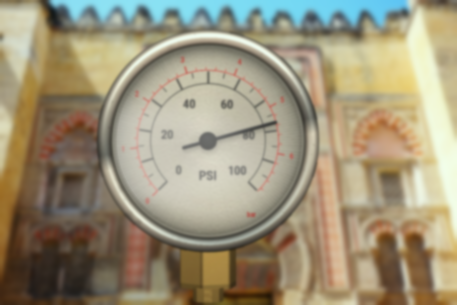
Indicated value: 77.5 psi
